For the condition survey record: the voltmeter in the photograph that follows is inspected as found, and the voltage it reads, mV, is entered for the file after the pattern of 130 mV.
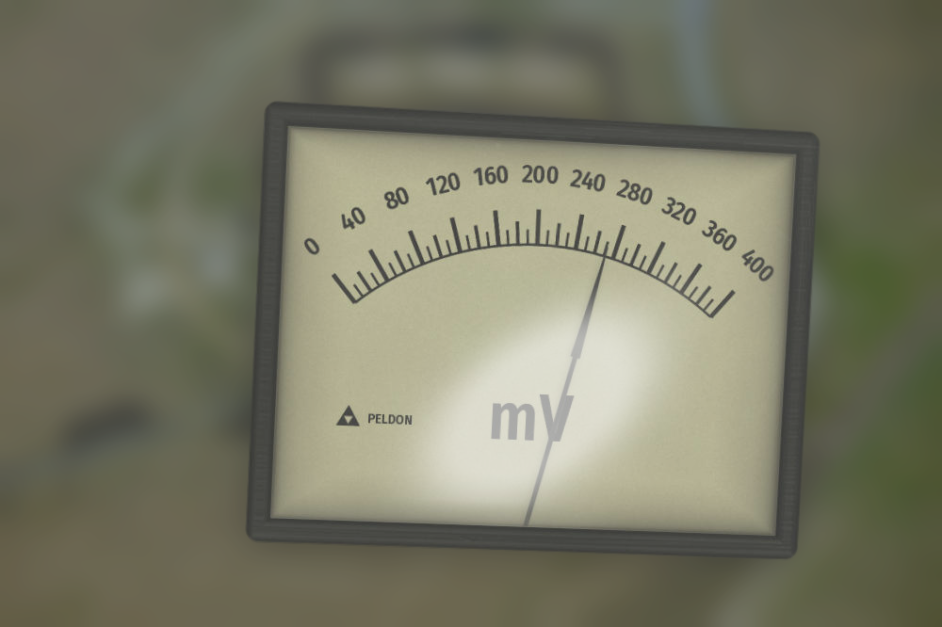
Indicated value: 270 mV
